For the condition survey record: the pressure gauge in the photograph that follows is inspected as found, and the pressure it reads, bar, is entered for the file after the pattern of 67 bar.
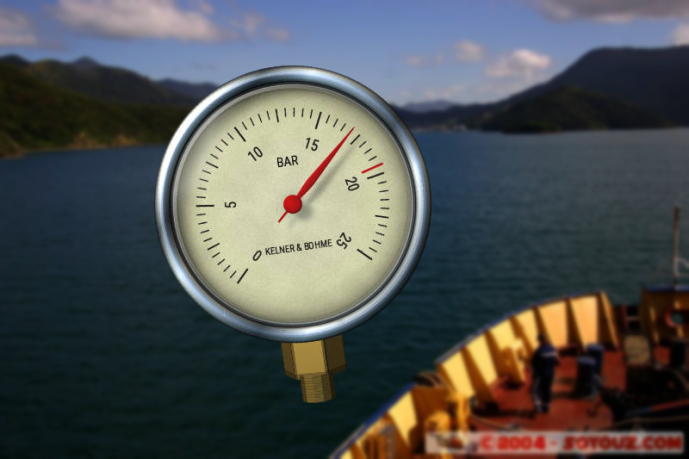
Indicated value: 17 bar
